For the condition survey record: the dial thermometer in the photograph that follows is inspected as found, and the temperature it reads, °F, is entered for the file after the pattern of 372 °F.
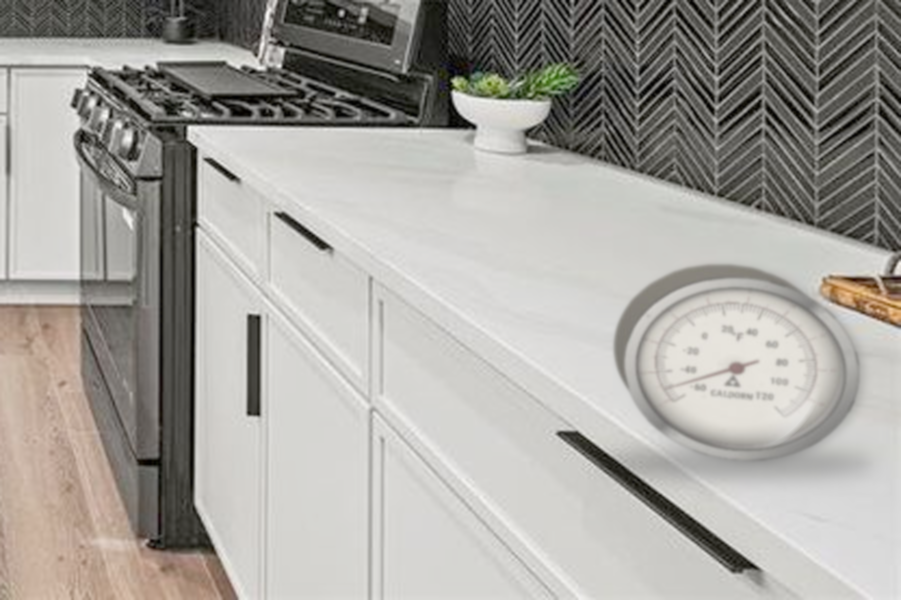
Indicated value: -50 °F
